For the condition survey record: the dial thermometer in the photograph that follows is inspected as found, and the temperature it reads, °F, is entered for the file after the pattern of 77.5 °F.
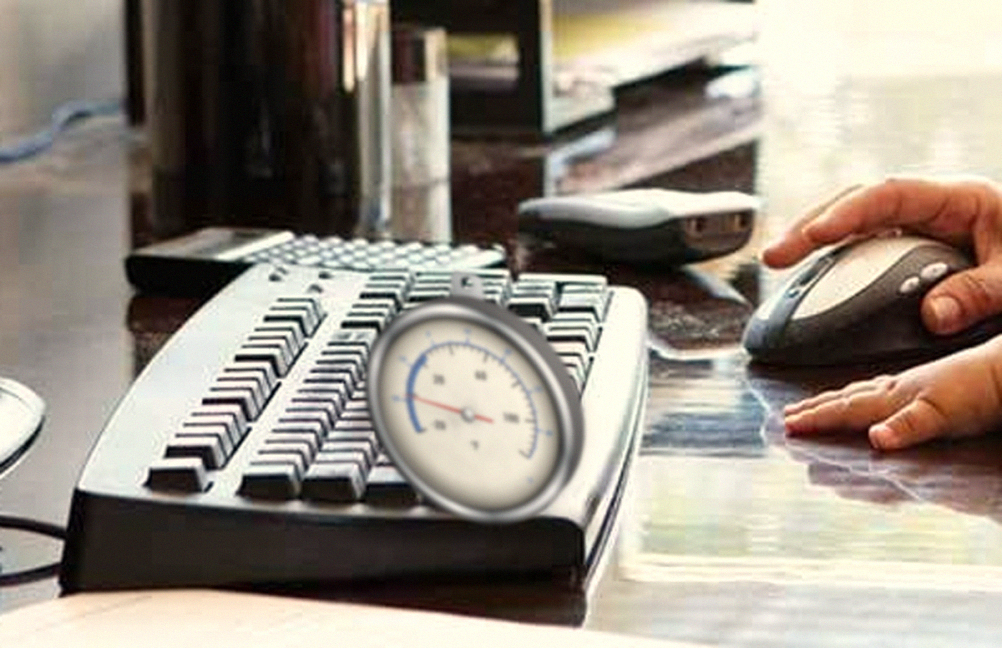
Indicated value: 0 °F
